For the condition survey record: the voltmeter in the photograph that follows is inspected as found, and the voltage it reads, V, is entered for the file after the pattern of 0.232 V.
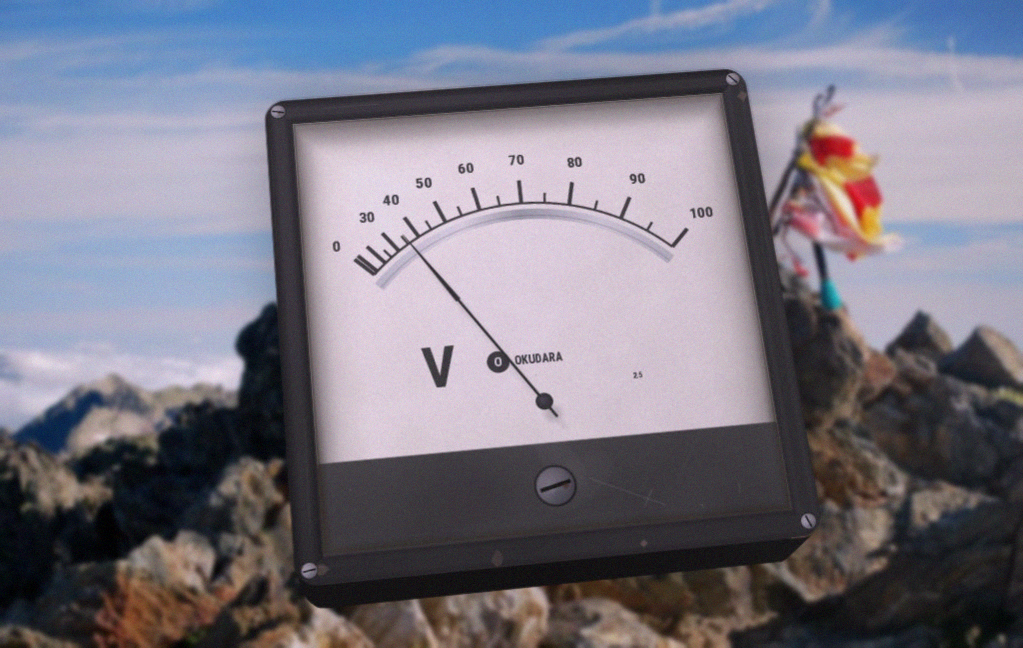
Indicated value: 35 V
